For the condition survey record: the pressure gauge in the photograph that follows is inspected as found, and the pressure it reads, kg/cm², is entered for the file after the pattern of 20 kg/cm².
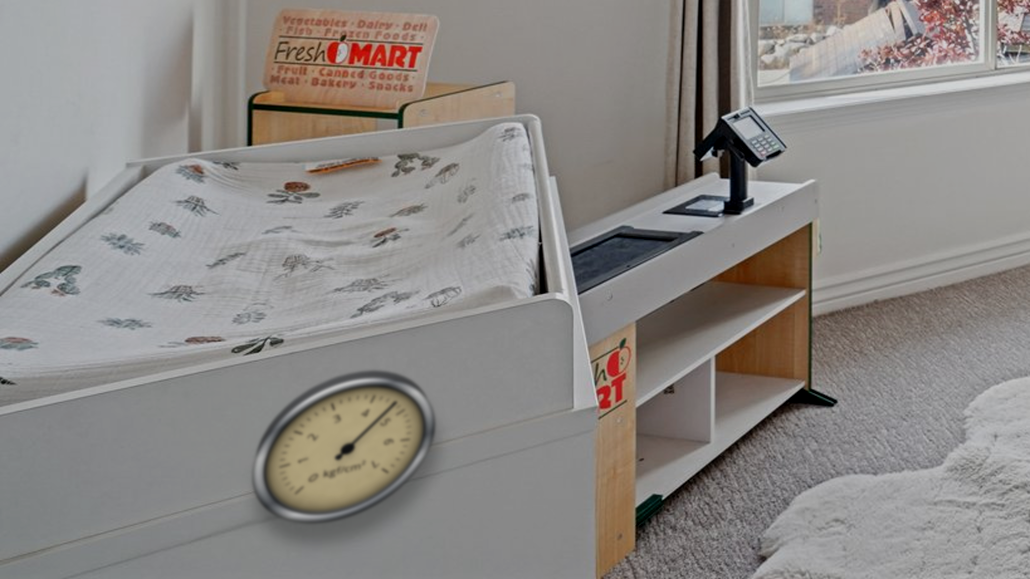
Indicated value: 4.6 kg/cm²
